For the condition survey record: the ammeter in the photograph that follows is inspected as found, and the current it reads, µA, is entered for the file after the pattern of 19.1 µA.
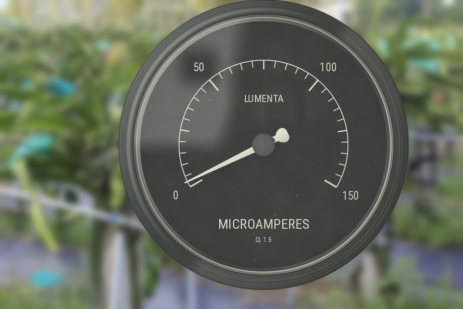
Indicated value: 2.5 µA
